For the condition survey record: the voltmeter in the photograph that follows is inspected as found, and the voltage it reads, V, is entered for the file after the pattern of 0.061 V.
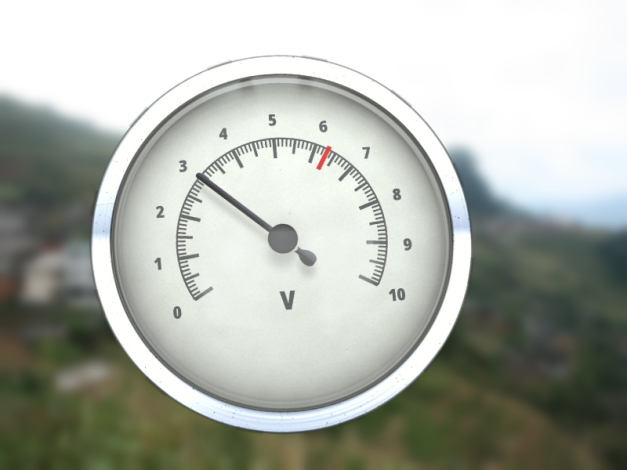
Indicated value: 3 V
